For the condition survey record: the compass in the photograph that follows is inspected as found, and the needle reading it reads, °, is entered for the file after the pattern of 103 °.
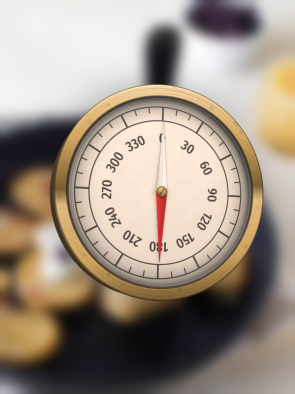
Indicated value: 180 °
